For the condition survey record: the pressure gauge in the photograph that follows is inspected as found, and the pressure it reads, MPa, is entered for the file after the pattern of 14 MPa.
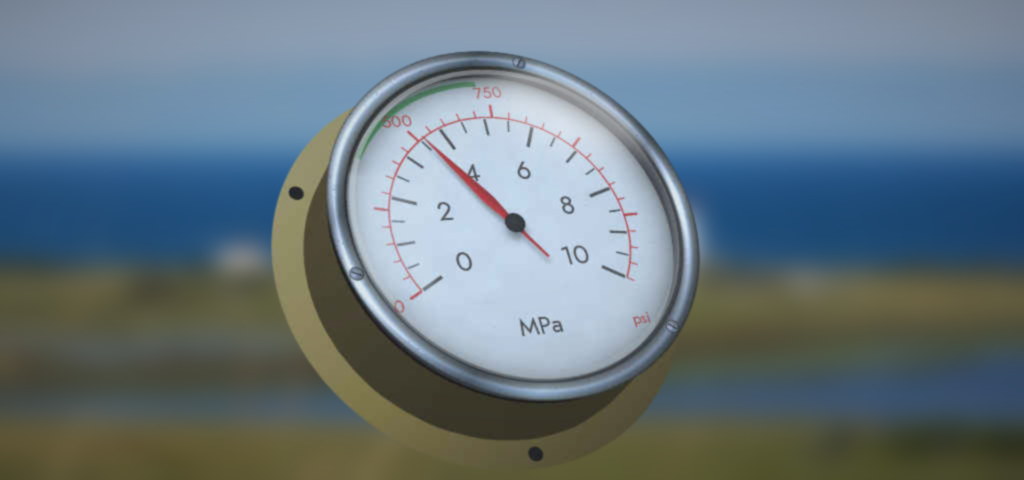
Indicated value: 3.5 MPa
